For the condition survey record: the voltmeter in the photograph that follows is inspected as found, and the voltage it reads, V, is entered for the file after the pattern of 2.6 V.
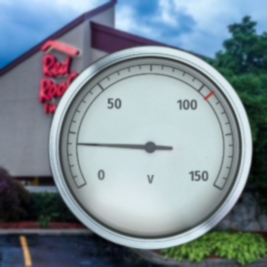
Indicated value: 20 V
